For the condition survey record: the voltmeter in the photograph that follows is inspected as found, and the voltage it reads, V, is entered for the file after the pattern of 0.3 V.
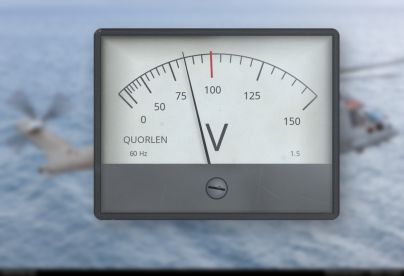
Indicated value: 85 V
